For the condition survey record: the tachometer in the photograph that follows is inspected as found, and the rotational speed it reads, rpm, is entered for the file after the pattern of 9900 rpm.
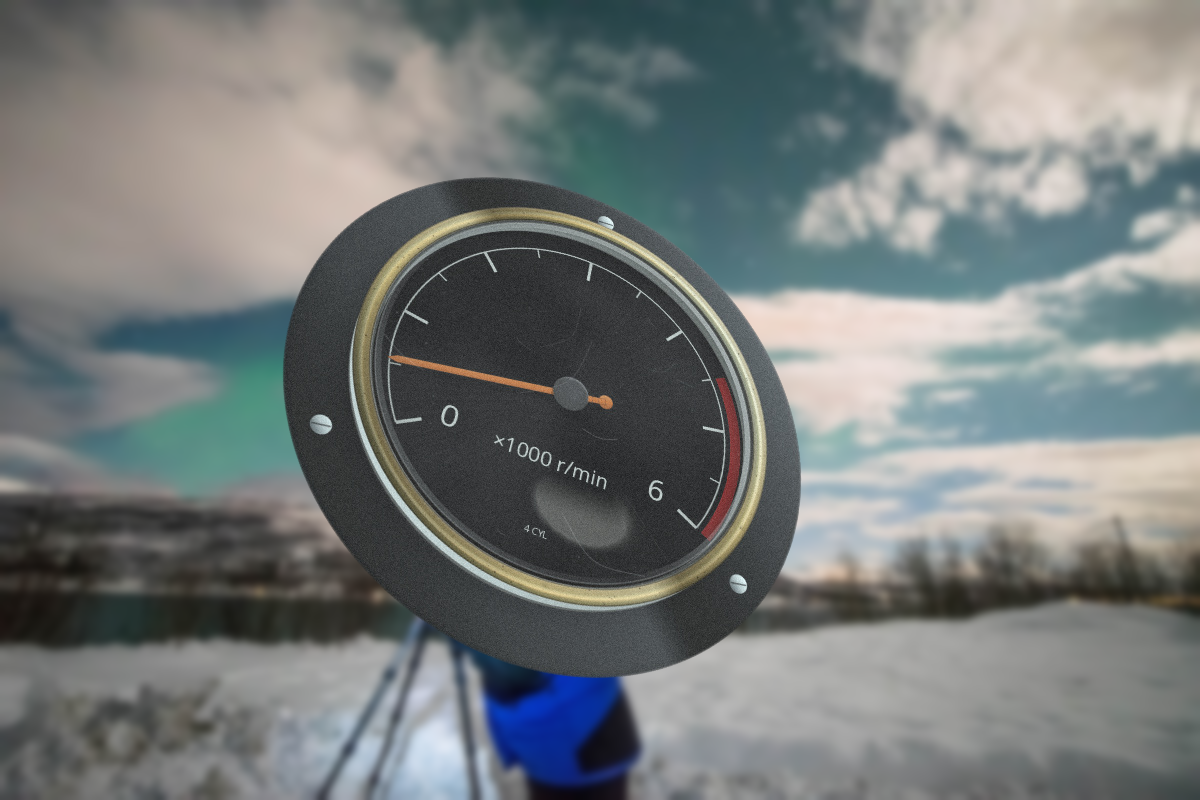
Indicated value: 500 rpm
